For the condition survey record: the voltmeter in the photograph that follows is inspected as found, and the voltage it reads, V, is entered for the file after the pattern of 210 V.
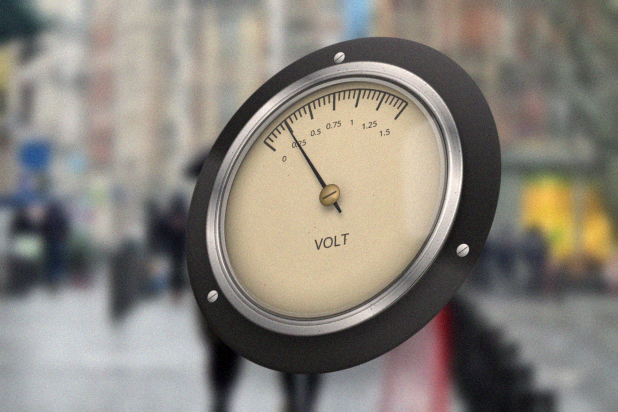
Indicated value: 0.25 V
